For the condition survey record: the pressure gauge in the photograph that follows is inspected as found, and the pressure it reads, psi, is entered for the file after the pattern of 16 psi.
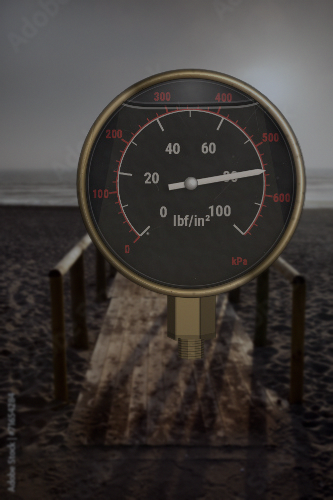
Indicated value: 80 psi
